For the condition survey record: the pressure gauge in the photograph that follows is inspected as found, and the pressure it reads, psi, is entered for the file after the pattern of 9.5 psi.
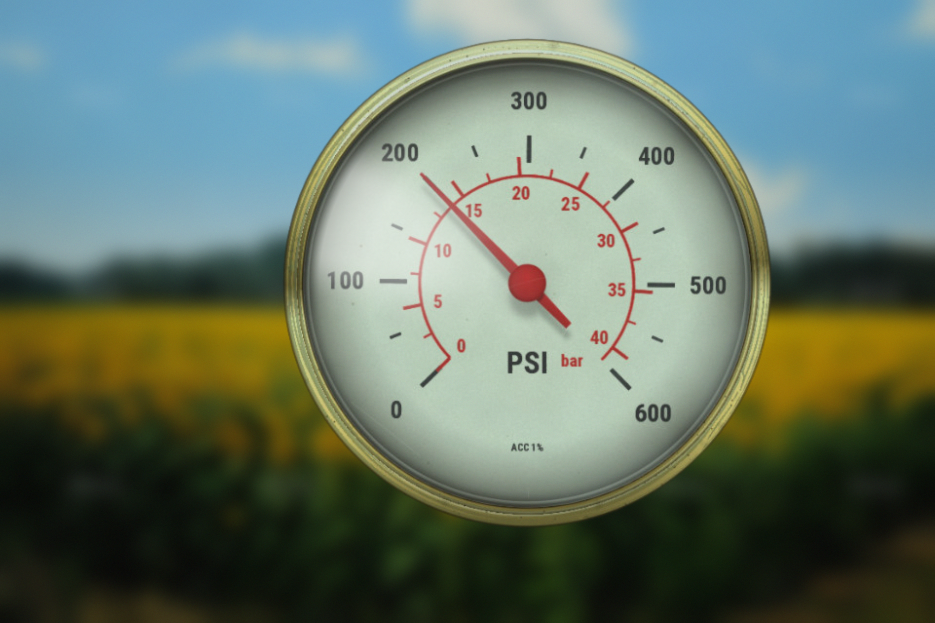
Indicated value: 200 psi
